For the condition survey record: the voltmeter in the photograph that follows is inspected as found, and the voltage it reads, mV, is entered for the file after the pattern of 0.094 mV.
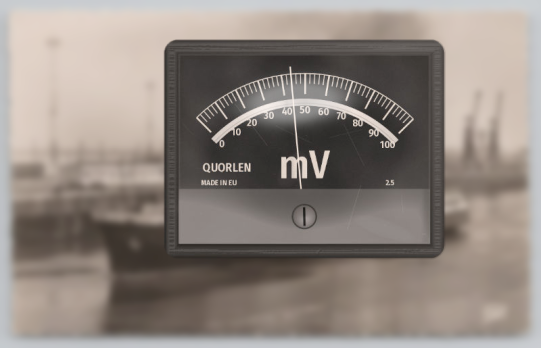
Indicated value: 44 mV
